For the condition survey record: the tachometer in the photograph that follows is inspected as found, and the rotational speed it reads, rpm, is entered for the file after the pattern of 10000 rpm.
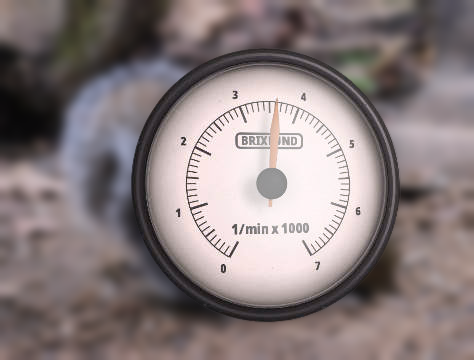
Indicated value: 3600 rpm
